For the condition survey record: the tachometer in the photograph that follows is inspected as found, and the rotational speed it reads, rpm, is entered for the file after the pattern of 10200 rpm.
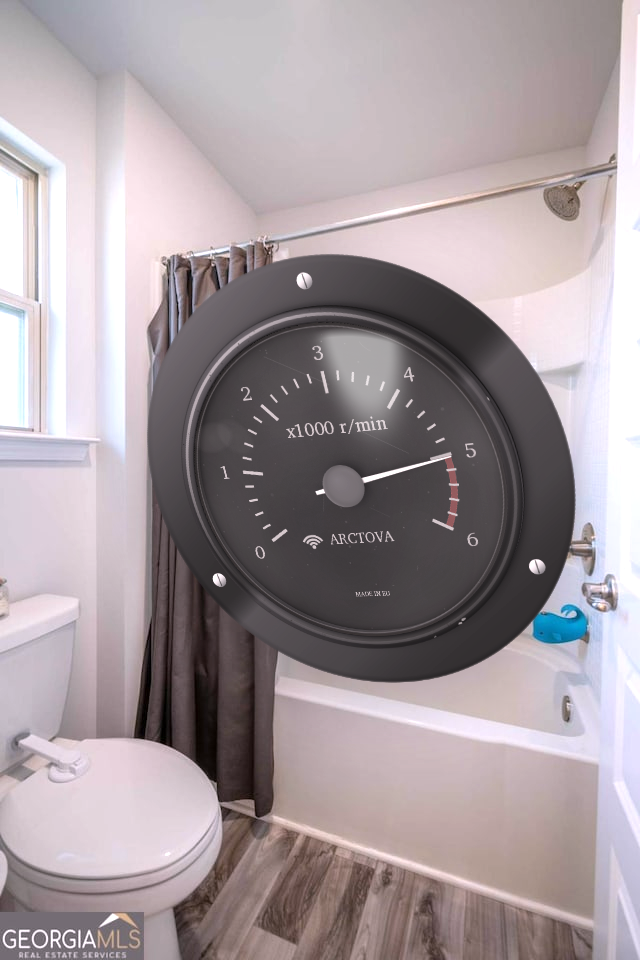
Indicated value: 5000 rpm
